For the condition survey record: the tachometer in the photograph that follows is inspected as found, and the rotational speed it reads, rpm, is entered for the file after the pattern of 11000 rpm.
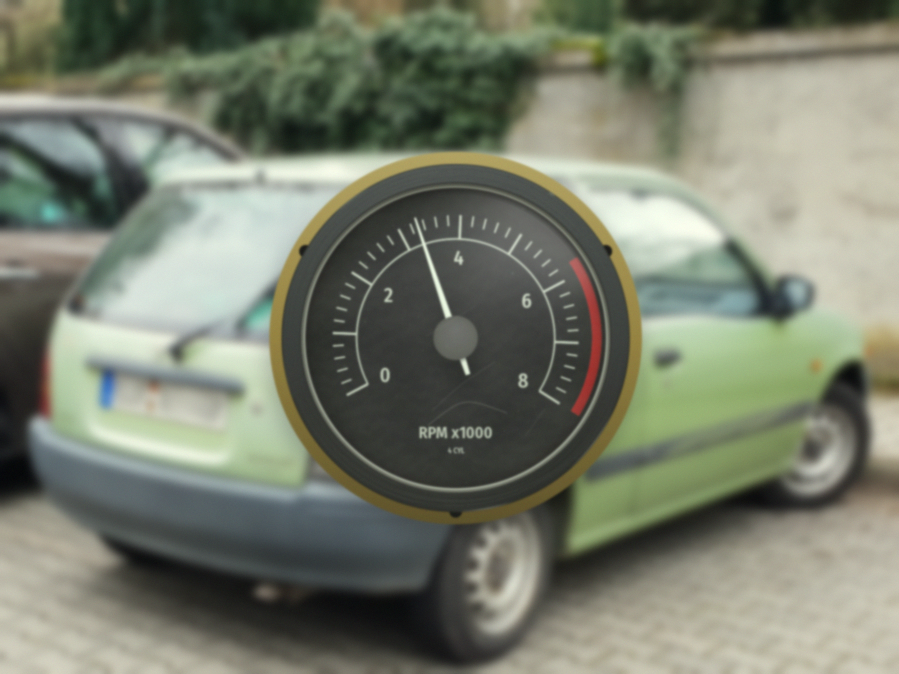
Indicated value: 3300 rpm
